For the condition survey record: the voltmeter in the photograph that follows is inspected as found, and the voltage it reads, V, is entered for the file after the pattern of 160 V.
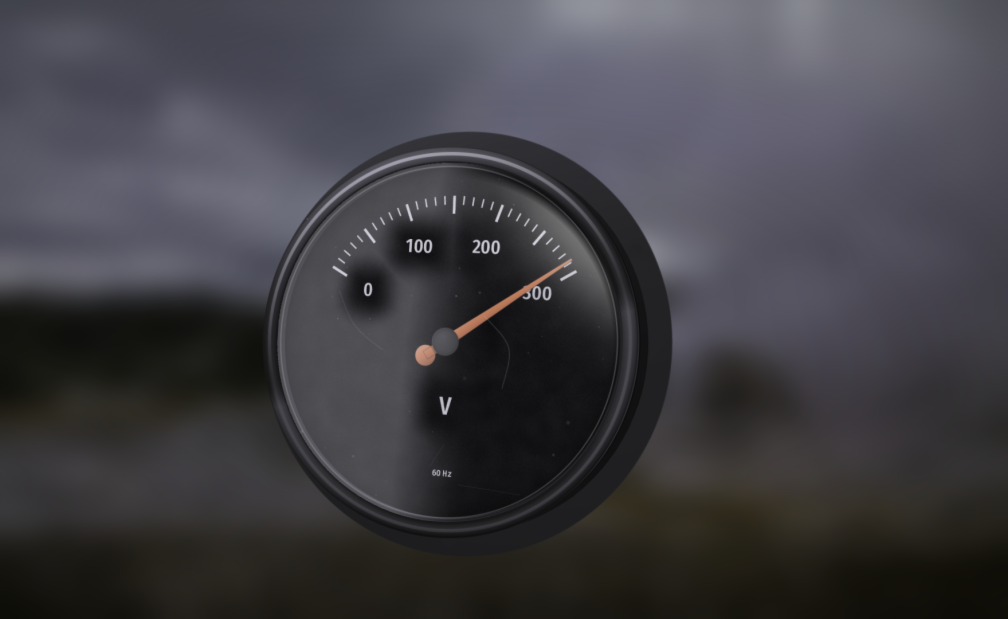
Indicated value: 290 V
